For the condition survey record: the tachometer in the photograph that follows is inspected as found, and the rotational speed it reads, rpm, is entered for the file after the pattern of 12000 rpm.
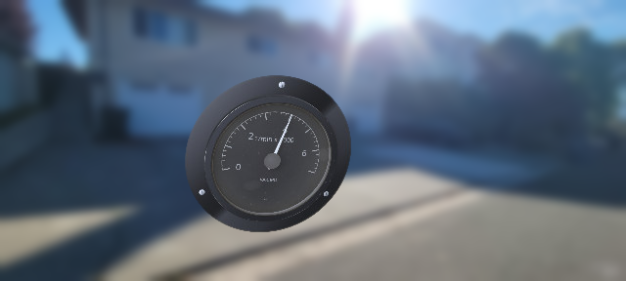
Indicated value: 4000 rpm
